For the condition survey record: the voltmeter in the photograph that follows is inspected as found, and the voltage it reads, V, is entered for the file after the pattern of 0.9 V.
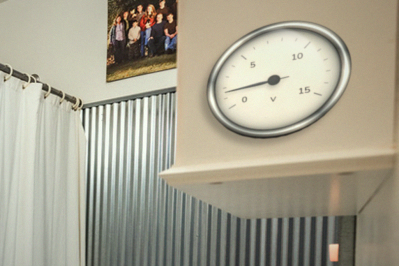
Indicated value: 1.5 V
